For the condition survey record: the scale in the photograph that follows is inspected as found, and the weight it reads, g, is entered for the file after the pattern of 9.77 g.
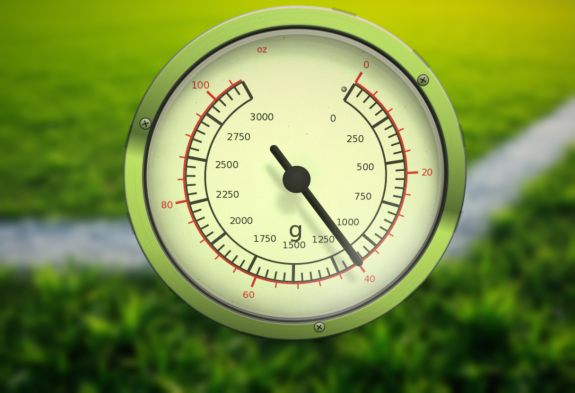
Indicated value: 1125 g
